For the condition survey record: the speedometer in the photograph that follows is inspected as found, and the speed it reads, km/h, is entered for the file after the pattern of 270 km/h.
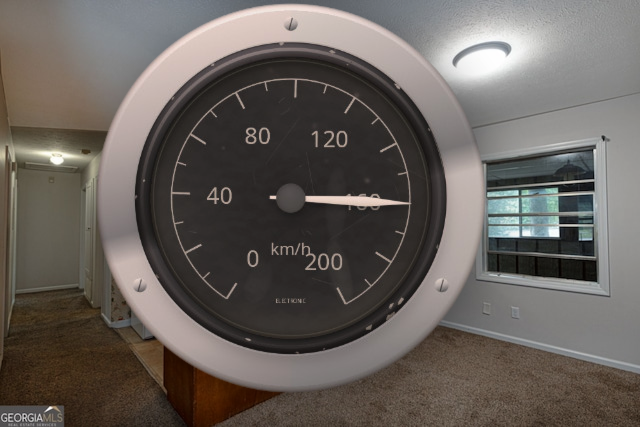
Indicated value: 160 km/h
